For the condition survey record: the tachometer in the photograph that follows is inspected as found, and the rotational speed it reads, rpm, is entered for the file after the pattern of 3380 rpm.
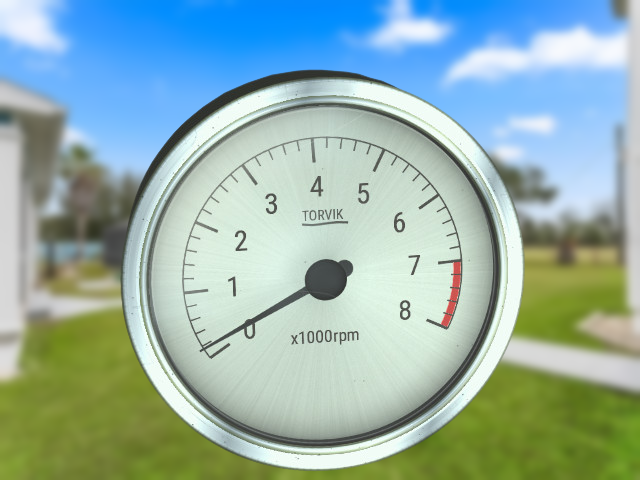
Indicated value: 200 rpm
